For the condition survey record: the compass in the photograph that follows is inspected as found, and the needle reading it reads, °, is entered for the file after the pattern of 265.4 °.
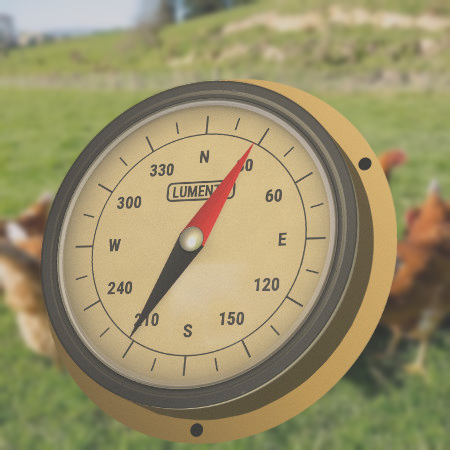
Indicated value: 30 °
